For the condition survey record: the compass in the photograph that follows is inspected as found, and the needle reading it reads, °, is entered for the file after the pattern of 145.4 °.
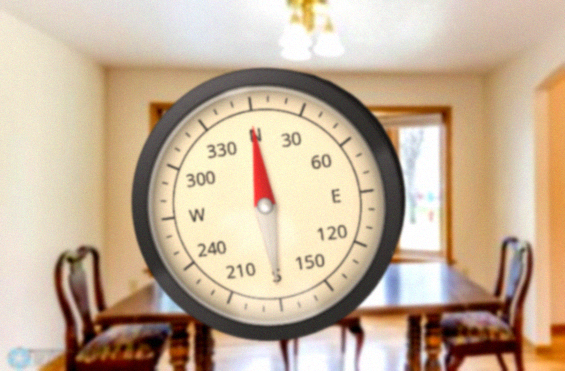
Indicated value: 0 °
